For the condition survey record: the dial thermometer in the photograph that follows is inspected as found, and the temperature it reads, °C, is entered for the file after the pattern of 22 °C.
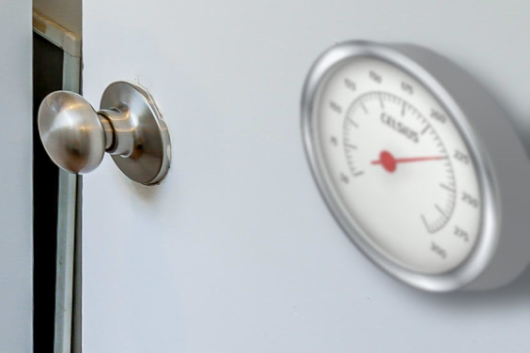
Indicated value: 225 °C
